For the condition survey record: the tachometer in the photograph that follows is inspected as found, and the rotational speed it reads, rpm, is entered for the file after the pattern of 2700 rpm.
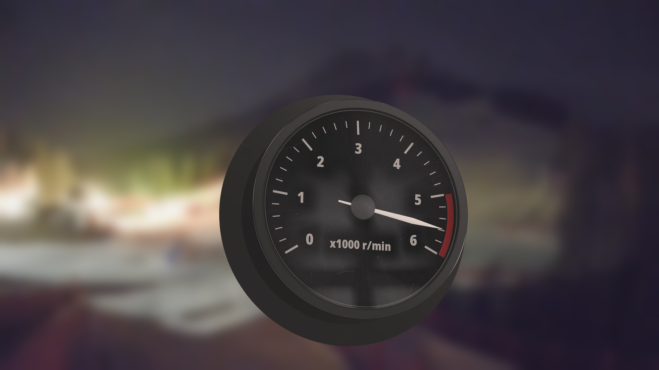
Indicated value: 5600 rpm
